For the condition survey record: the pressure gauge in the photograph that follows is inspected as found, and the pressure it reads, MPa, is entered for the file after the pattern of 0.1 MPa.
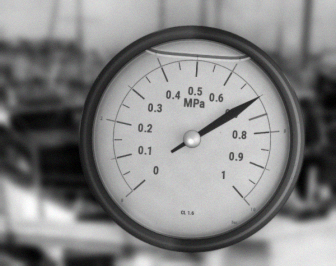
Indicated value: 0.7 MPa
